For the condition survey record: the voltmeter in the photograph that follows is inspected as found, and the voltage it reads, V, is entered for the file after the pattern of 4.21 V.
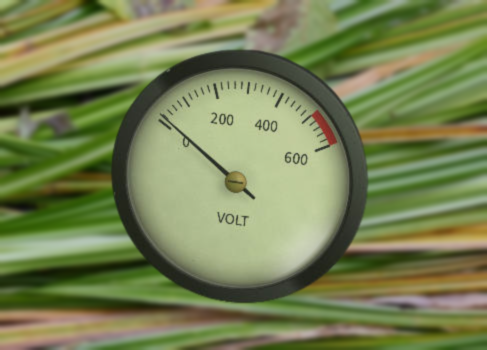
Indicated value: 20 V
